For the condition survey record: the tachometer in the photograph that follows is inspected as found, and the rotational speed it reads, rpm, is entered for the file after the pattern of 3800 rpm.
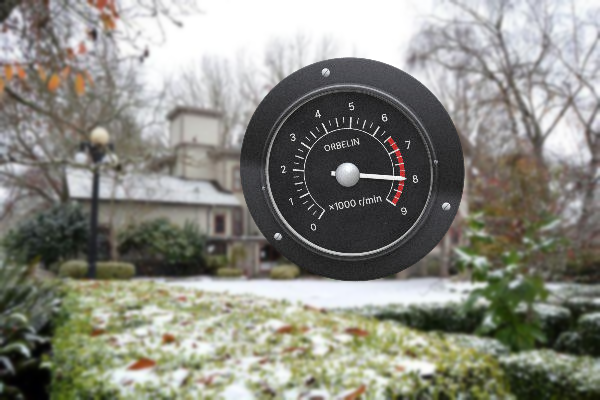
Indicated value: 8000 rpm
